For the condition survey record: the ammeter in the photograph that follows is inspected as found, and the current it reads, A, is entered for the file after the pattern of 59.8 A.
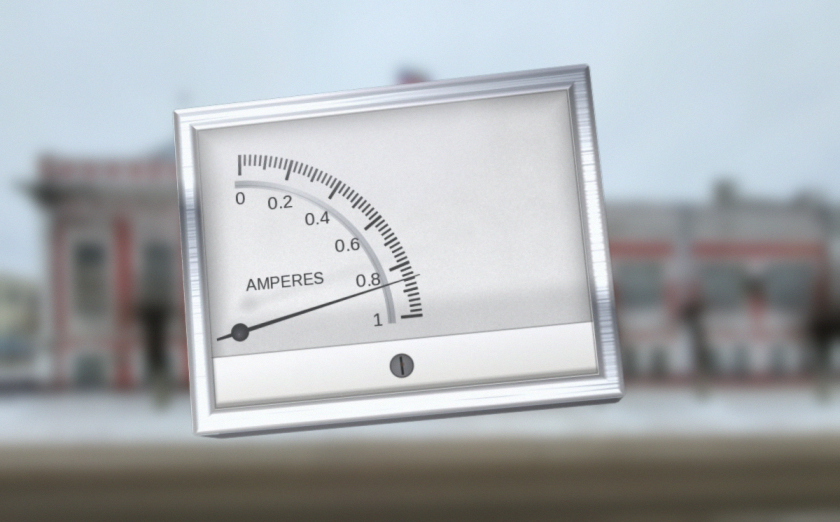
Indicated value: 0.86 A
